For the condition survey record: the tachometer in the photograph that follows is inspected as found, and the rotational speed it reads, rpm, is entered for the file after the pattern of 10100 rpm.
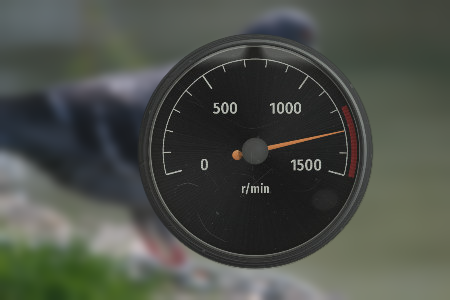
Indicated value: 1300 rpm
